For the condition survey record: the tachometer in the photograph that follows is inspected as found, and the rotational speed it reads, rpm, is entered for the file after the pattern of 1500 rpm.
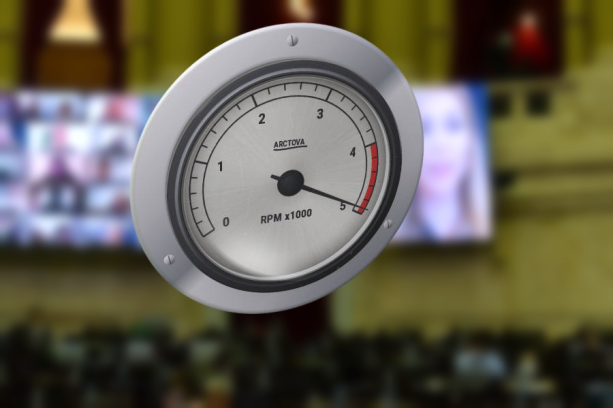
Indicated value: 4900 rpm
